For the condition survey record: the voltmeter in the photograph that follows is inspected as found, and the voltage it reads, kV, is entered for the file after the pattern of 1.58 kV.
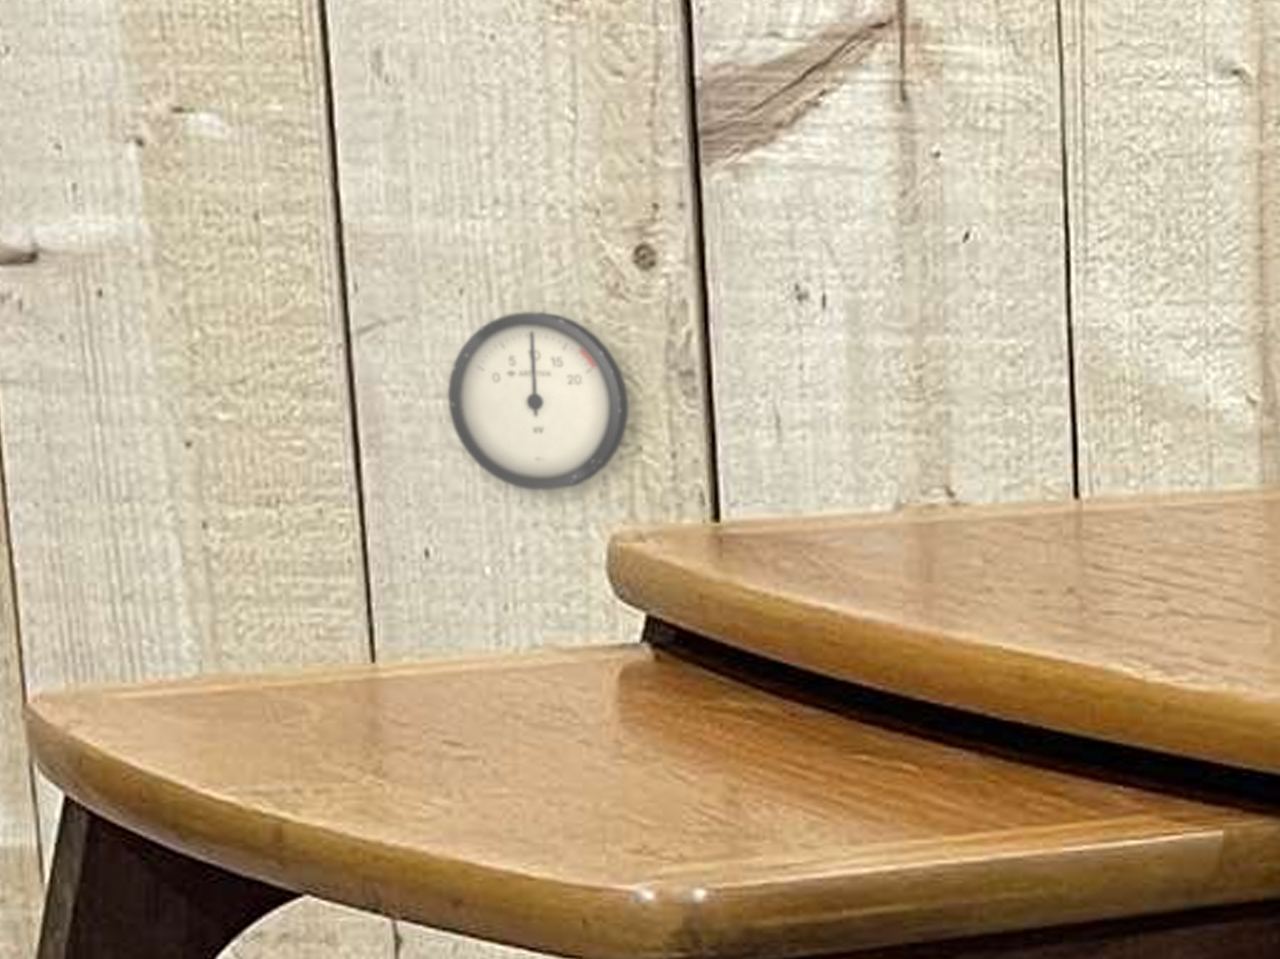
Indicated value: 10 kV
